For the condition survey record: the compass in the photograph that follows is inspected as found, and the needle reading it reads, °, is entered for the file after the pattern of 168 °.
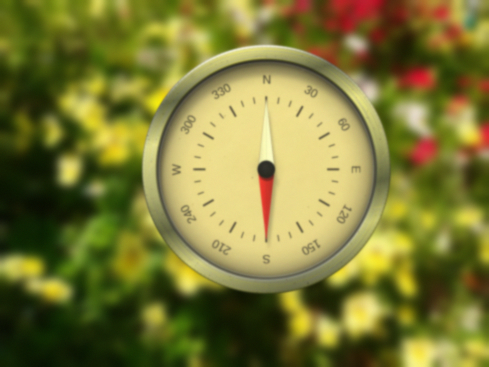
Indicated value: 180 °
